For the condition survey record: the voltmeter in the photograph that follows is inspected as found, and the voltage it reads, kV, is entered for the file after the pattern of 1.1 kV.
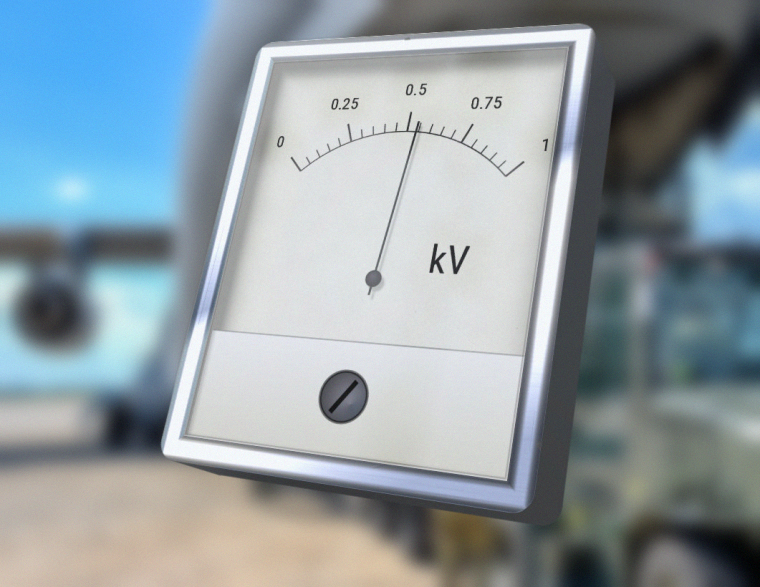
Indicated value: 0.55 kV
